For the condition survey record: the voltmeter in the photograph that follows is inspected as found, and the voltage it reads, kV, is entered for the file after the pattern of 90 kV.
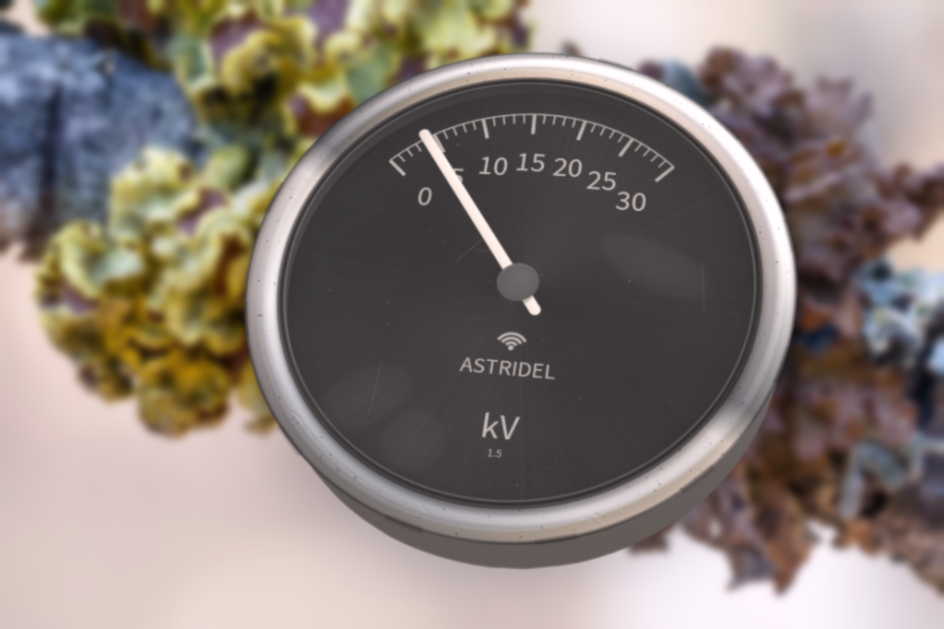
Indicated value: 4 kV
